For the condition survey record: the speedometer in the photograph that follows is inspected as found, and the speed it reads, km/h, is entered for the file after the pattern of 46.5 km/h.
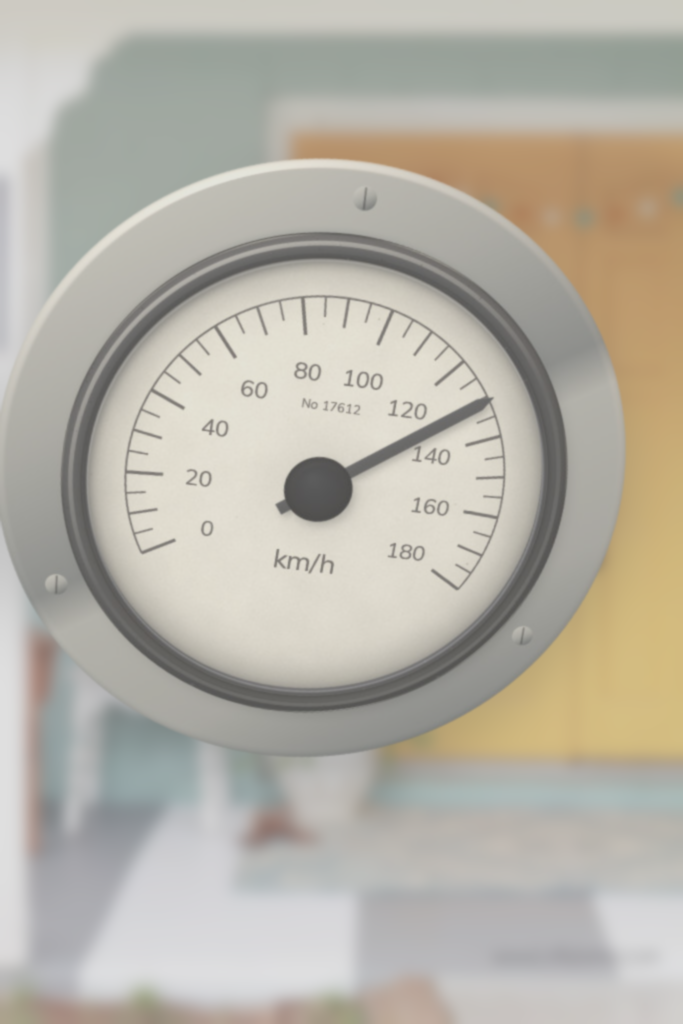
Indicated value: 130 km/h
